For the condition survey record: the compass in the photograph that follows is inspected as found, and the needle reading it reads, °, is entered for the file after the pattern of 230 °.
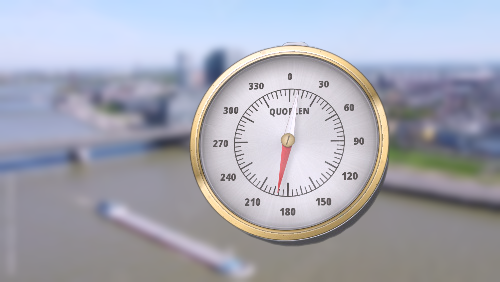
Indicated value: 190 °
